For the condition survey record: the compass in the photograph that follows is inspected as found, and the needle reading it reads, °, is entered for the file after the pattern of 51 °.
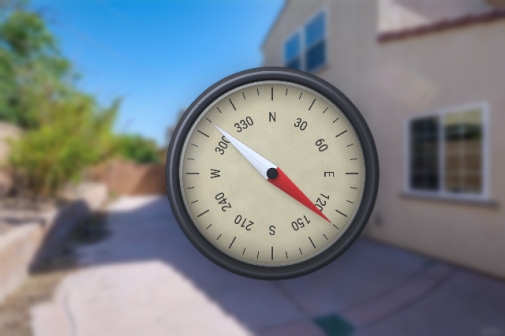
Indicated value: 130 °
